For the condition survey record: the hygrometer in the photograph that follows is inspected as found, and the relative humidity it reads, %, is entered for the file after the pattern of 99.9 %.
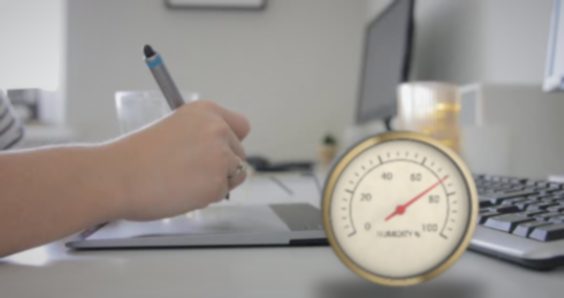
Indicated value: 72 %
